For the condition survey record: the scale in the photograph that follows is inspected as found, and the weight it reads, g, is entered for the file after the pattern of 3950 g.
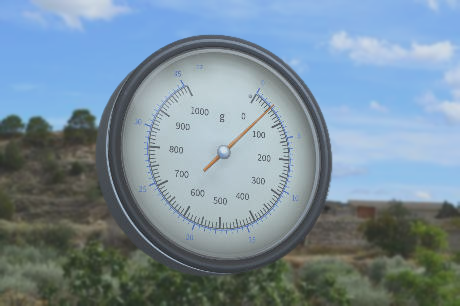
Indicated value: 50 g
